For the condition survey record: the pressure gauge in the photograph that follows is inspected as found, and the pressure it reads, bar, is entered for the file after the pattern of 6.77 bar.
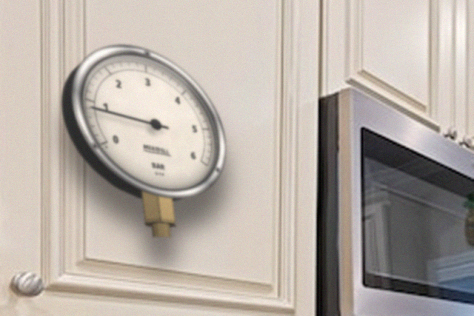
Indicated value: 0.8 bar
